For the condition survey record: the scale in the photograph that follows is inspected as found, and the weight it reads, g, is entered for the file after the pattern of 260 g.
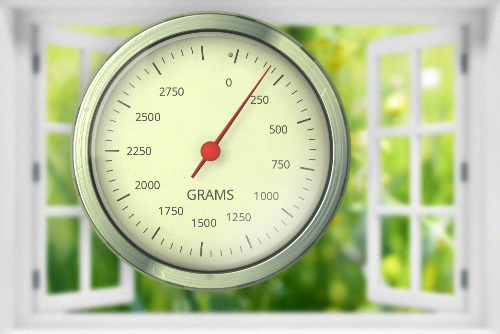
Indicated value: 175 g
